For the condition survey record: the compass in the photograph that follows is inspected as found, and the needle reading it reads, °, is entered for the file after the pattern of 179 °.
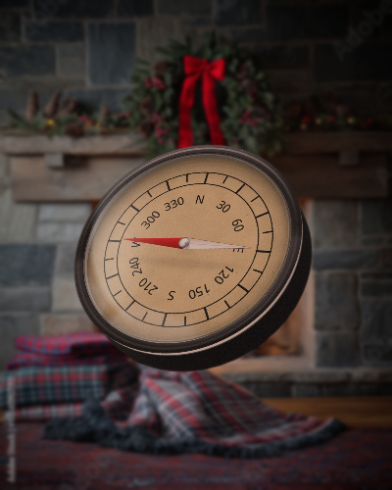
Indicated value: 270 °
